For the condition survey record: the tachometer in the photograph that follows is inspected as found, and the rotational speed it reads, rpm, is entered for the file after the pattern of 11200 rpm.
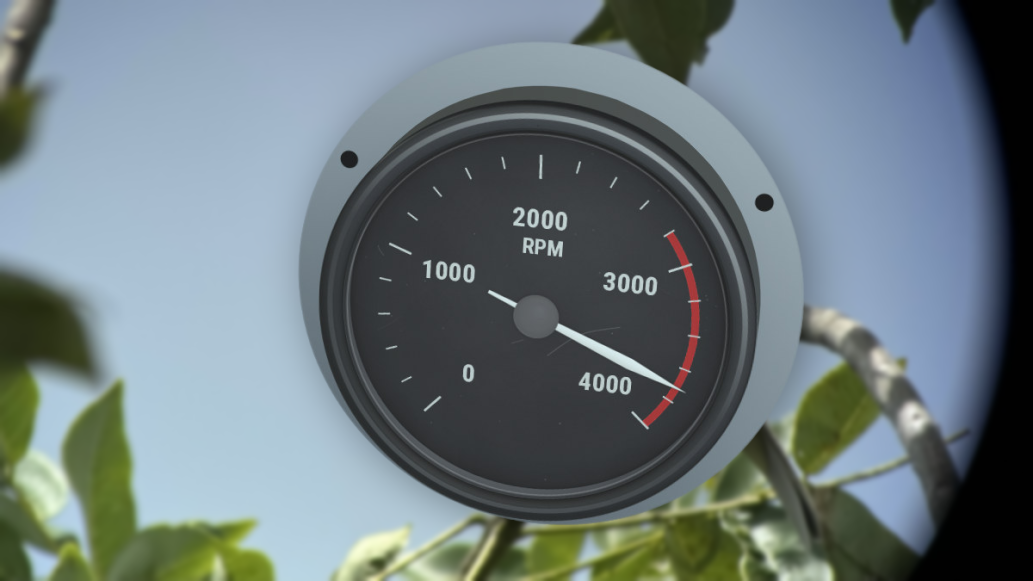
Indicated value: 3700 rpm
